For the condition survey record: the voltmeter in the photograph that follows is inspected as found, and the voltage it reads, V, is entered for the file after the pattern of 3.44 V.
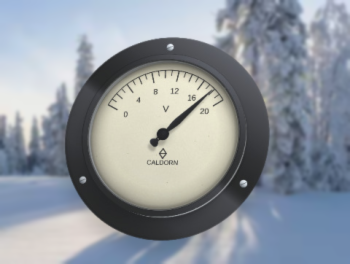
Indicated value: 18 V
